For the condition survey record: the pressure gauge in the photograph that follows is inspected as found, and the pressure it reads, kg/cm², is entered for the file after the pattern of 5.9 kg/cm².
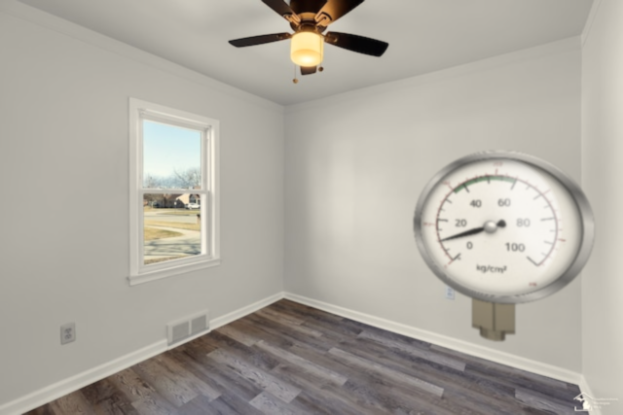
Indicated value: 10 kg/cm²
